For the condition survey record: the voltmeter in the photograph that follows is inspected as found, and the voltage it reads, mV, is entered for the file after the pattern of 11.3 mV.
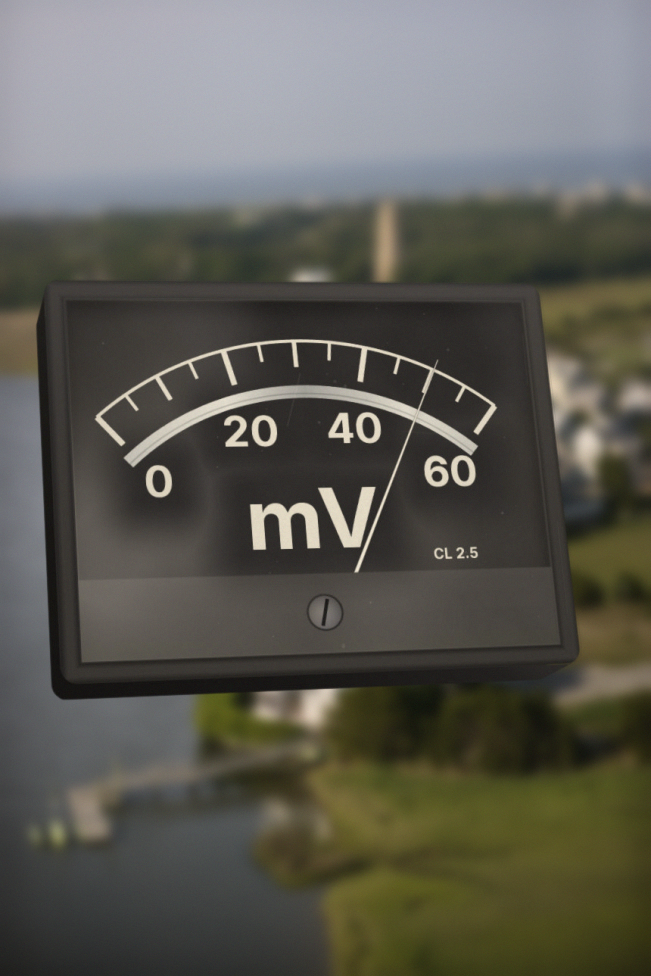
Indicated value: 50 mV
